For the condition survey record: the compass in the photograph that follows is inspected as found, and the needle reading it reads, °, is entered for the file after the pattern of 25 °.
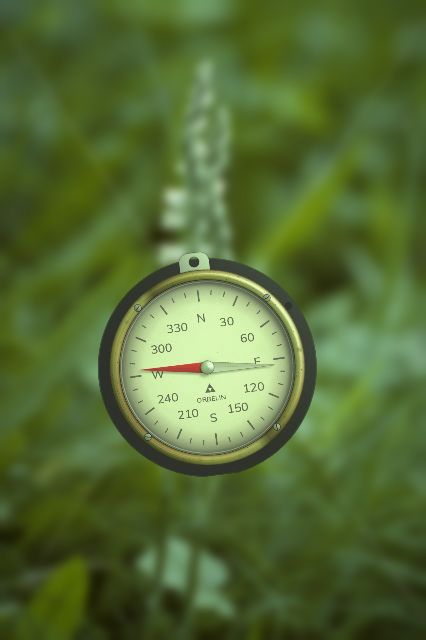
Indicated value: 275 °
